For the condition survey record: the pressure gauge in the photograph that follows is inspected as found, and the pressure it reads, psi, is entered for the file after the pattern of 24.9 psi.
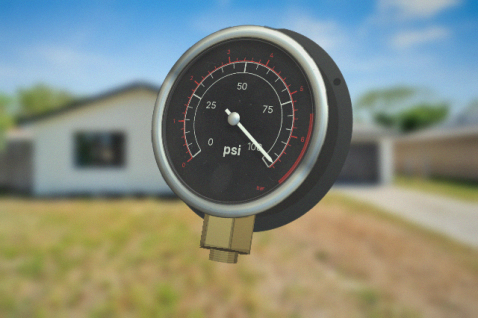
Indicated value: 97.5 psi
